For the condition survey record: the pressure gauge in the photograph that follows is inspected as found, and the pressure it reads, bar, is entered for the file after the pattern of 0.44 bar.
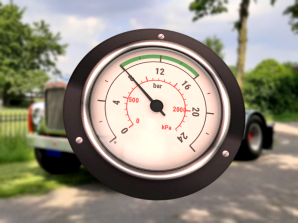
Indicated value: 8 bar
